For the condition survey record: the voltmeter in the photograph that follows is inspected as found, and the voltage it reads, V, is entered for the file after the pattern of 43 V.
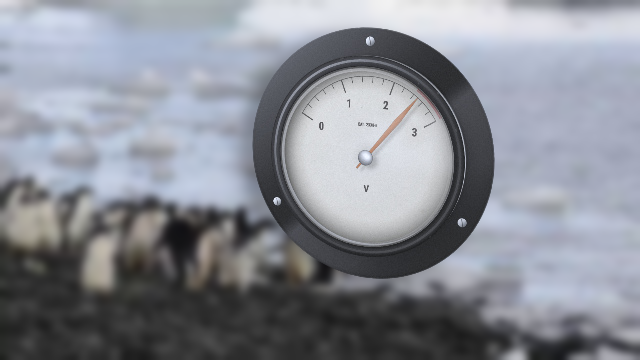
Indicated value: 2.5 V
